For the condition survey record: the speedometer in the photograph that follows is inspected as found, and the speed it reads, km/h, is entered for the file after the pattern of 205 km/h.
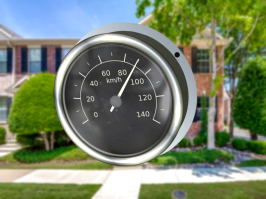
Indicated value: 90 km/h
